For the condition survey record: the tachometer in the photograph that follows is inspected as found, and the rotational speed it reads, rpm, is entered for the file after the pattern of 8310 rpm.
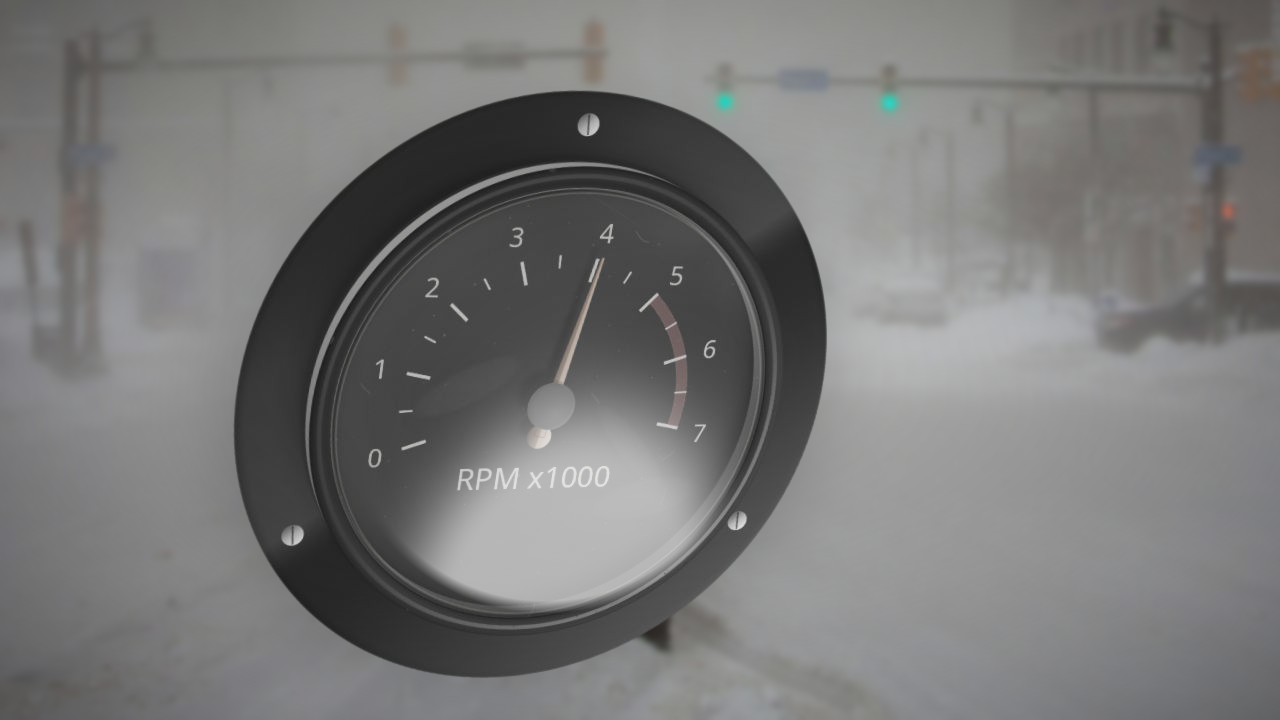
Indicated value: 4000 rpm
